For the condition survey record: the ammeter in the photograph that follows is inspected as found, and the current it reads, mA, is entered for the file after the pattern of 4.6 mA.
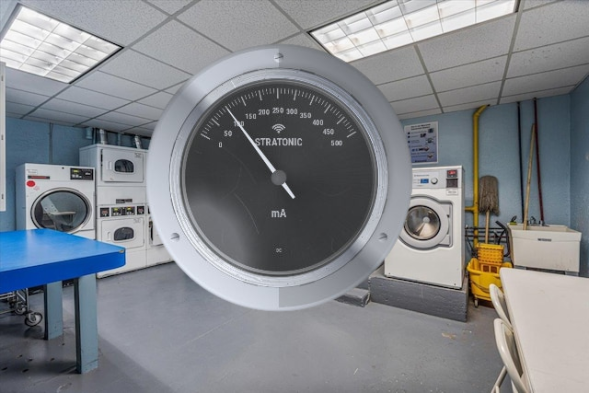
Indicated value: 100 mA
